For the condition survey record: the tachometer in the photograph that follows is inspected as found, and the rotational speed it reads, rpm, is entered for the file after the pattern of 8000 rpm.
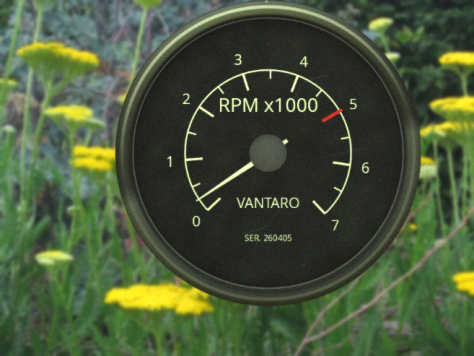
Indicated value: 250 rpm
